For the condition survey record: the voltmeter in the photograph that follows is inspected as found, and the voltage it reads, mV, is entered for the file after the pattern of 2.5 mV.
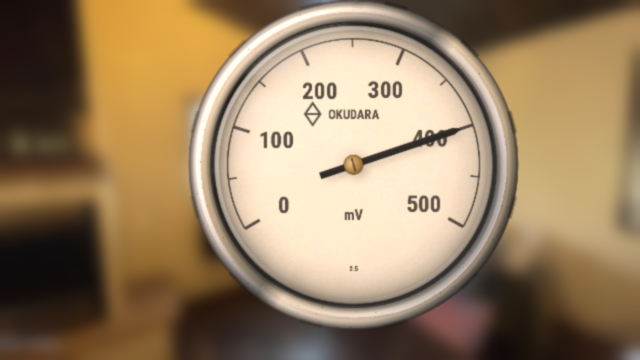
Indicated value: 400 mV
